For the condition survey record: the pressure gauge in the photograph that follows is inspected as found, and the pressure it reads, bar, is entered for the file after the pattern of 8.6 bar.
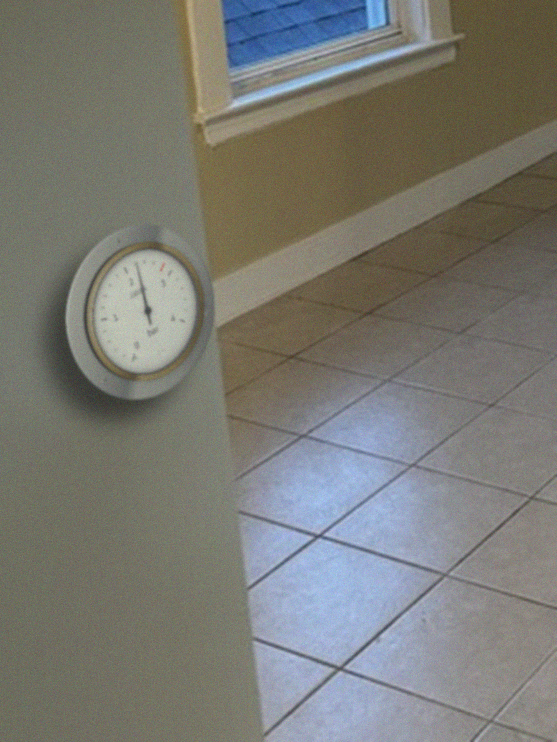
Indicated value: 2.2 bar
